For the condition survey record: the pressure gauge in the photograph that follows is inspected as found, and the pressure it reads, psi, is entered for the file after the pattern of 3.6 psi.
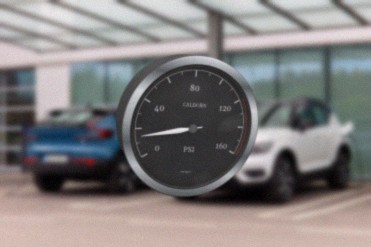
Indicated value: 15 psi
